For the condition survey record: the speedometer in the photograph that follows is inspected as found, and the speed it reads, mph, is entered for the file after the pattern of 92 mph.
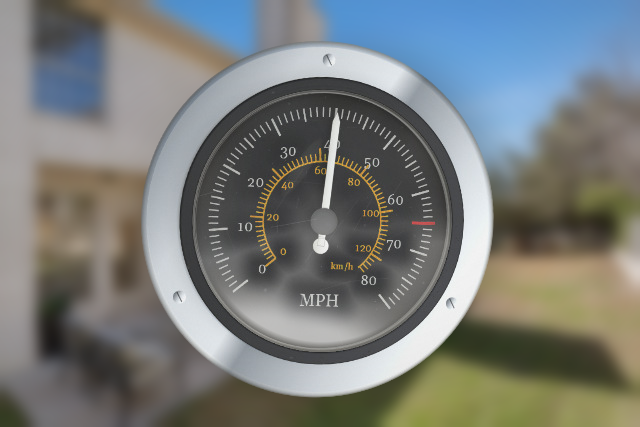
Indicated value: 40 mph
